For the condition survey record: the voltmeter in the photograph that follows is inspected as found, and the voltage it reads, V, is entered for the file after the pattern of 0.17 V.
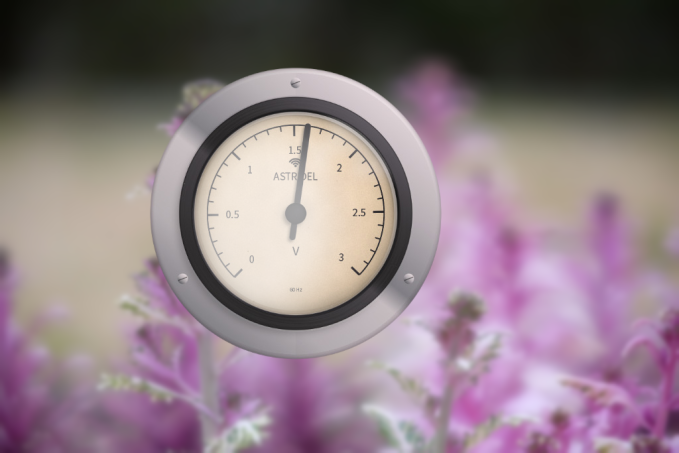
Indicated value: 1.6 V
